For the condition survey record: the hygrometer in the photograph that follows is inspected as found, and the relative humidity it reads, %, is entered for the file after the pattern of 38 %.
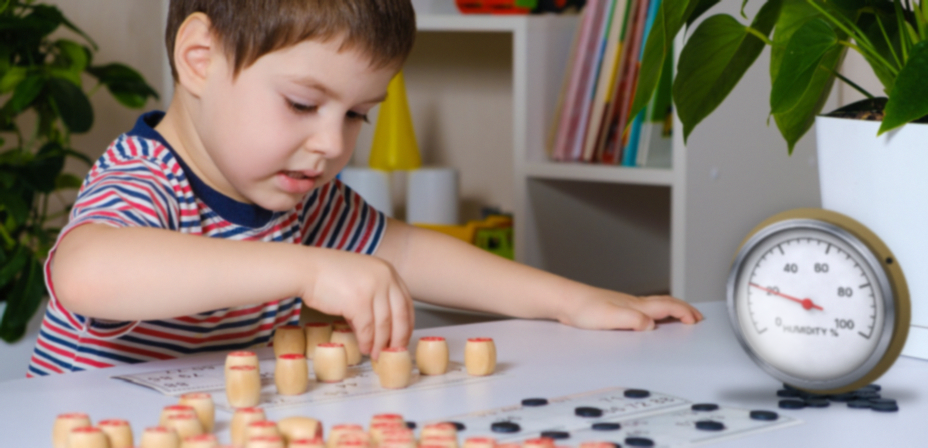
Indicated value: 20 %
